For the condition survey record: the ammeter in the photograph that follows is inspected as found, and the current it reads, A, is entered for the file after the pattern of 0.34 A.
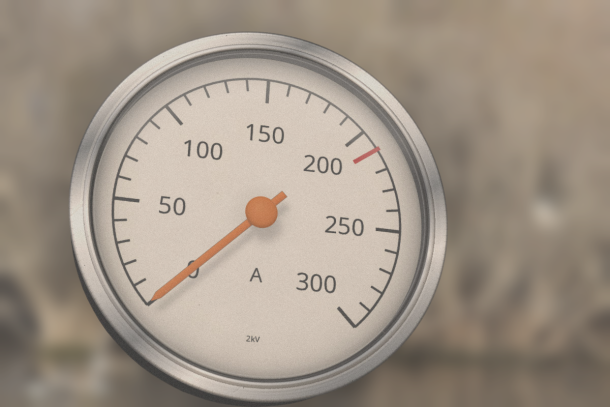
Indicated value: 0 A
